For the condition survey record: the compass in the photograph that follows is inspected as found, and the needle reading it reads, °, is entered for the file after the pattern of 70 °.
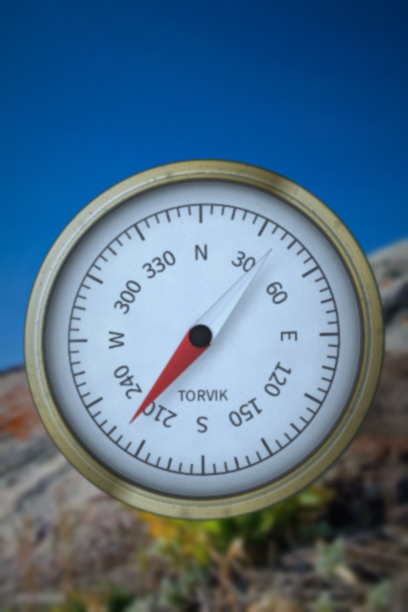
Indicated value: 220 °
